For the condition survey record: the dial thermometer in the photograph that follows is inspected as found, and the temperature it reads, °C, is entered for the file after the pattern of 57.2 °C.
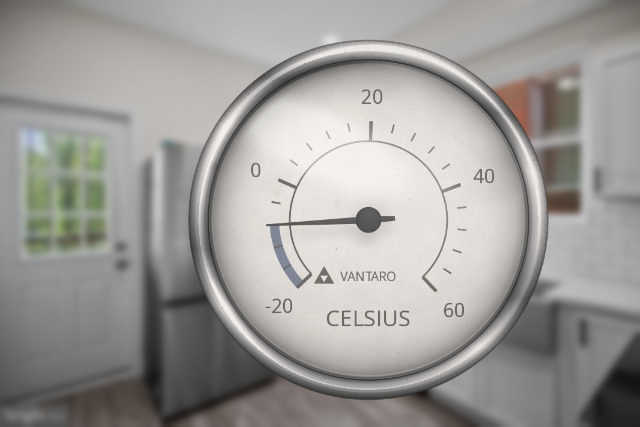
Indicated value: -8 °C
